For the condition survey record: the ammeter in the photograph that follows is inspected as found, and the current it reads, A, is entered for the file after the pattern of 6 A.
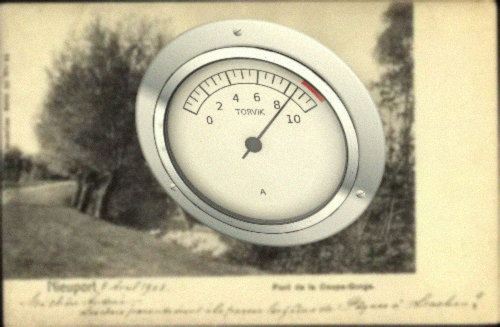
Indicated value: 8.5 A
